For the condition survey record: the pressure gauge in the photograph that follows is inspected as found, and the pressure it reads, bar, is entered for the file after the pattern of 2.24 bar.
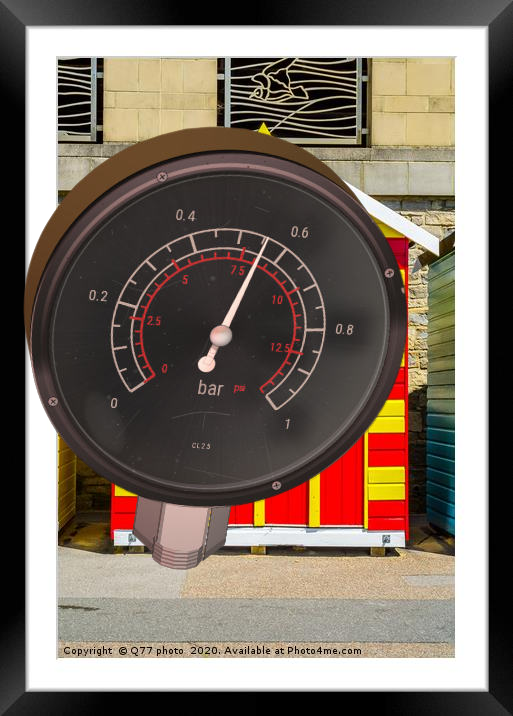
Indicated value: 0.55 bar
